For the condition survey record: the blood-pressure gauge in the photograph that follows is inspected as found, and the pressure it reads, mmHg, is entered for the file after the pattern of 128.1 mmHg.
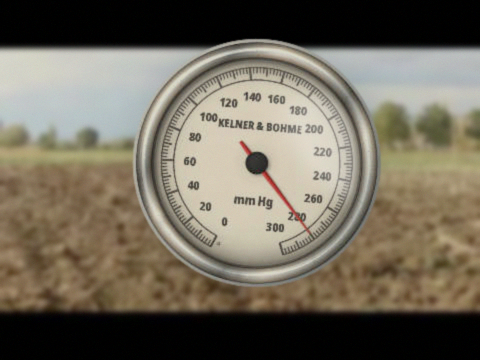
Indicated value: 280 mmHg
